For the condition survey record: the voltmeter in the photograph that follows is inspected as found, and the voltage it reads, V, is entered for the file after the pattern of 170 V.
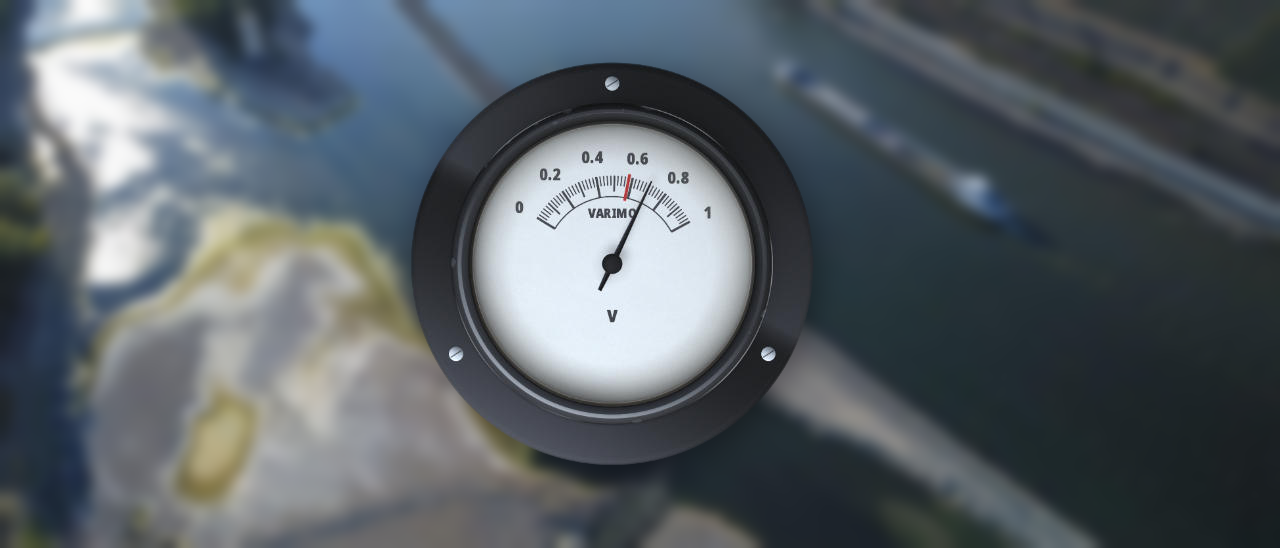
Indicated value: 0.7 V
